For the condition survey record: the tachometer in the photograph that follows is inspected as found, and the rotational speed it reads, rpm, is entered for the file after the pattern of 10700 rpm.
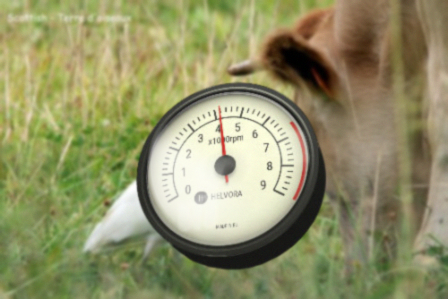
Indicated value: 4200 rpm
